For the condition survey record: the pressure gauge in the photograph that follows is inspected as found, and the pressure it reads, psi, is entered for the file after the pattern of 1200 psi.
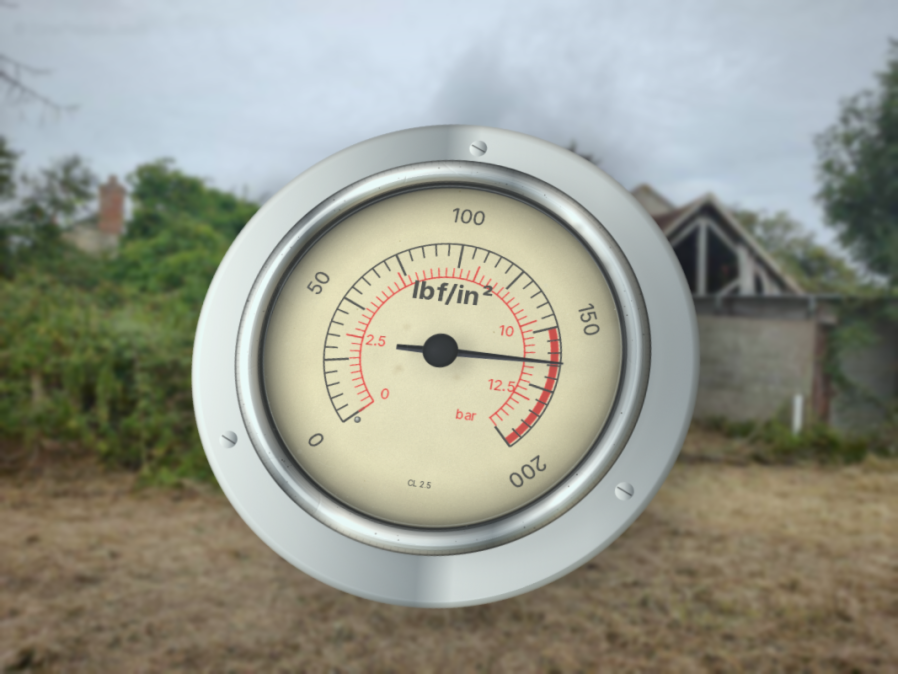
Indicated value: 165 psi
